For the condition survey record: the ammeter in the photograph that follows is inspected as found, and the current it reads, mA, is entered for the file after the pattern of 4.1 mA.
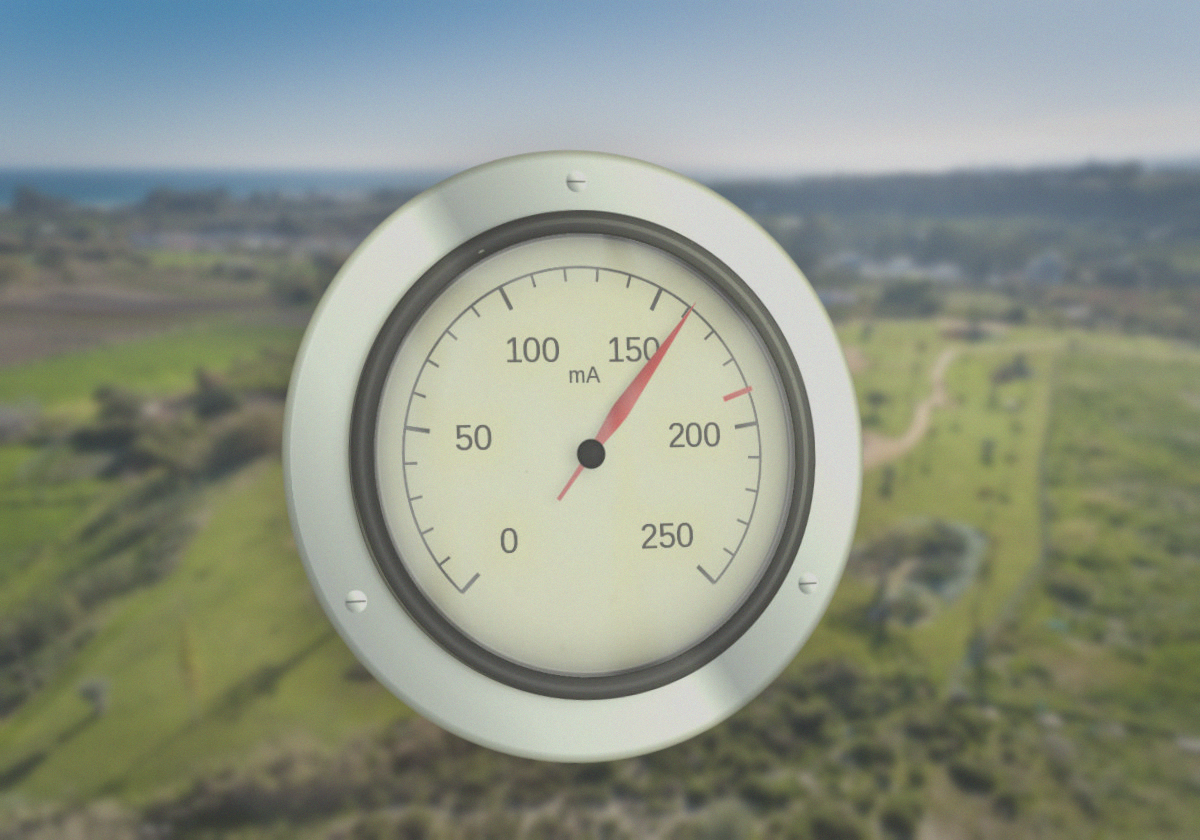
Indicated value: 160 mA
